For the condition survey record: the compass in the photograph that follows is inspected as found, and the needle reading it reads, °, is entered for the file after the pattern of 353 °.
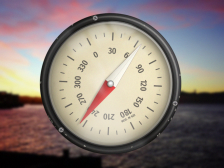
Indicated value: 245 °
